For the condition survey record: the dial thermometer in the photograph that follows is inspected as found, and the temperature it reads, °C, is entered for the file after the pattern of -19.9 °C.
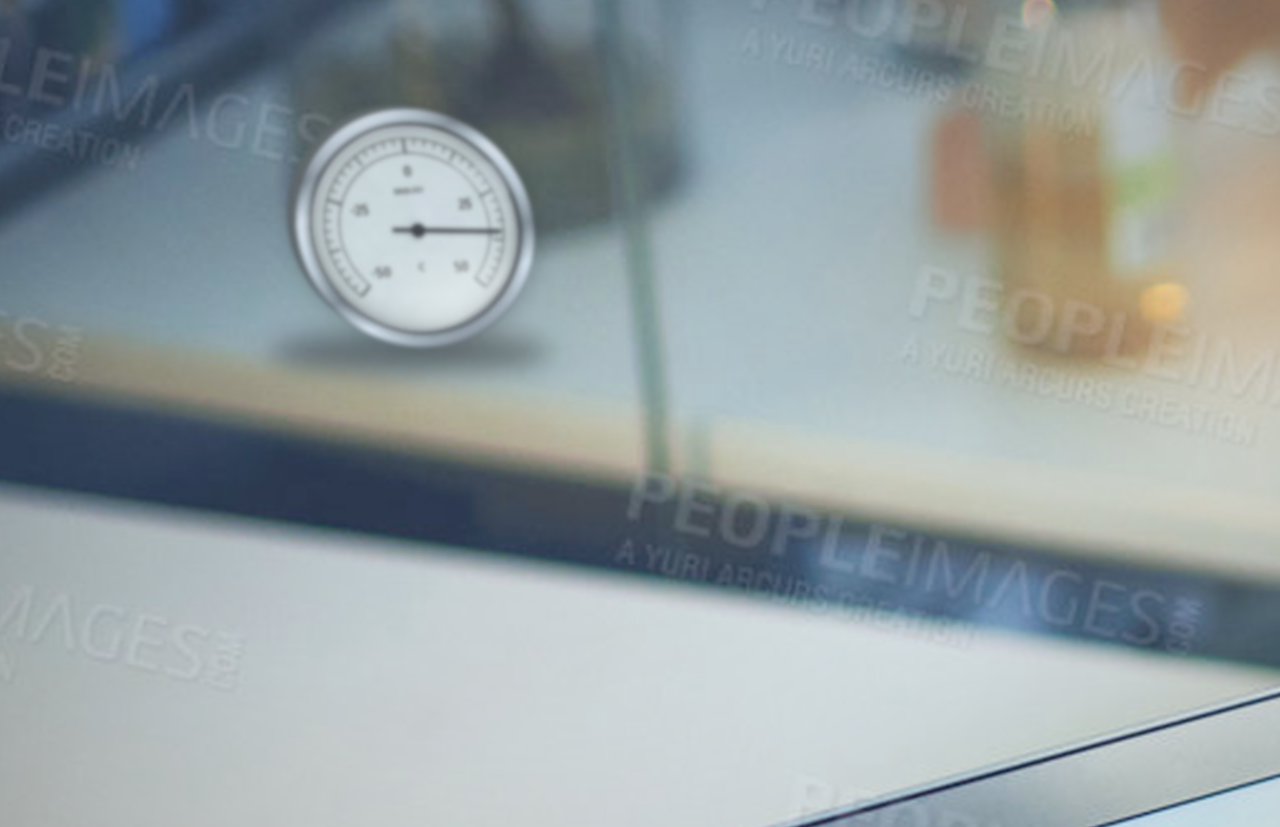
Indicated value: 35 °C
